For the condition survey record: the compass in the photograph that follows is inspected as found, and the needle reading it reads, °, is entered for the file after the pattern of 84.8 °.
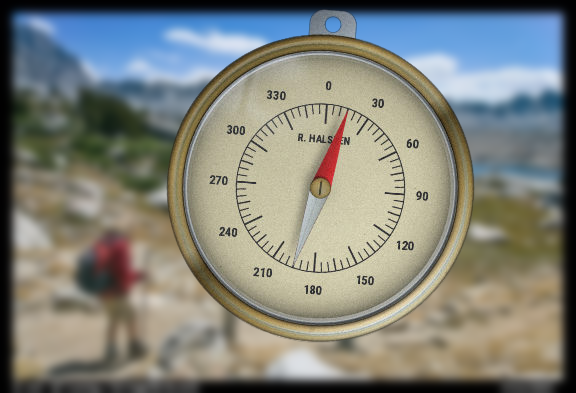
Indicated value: 15 °
